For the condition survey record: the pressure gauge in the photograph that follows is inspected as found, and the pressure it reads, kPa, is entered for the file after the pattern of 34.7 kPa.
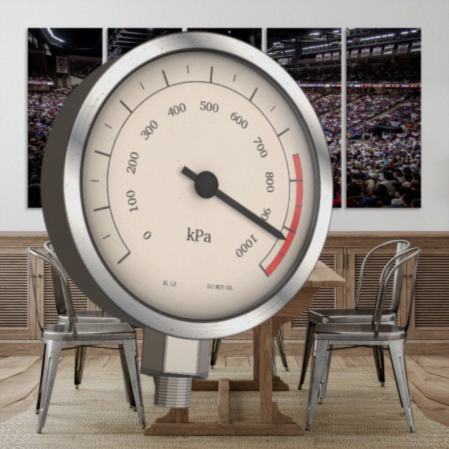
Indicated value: 925 kPa
